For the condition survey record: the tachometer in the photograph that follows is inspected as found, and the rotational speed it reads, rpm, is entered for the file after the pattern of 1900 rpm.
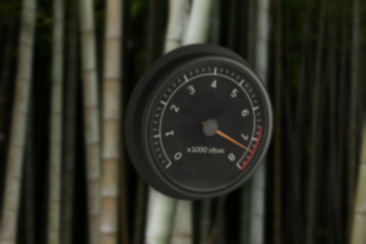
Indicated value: 7400 rpm
